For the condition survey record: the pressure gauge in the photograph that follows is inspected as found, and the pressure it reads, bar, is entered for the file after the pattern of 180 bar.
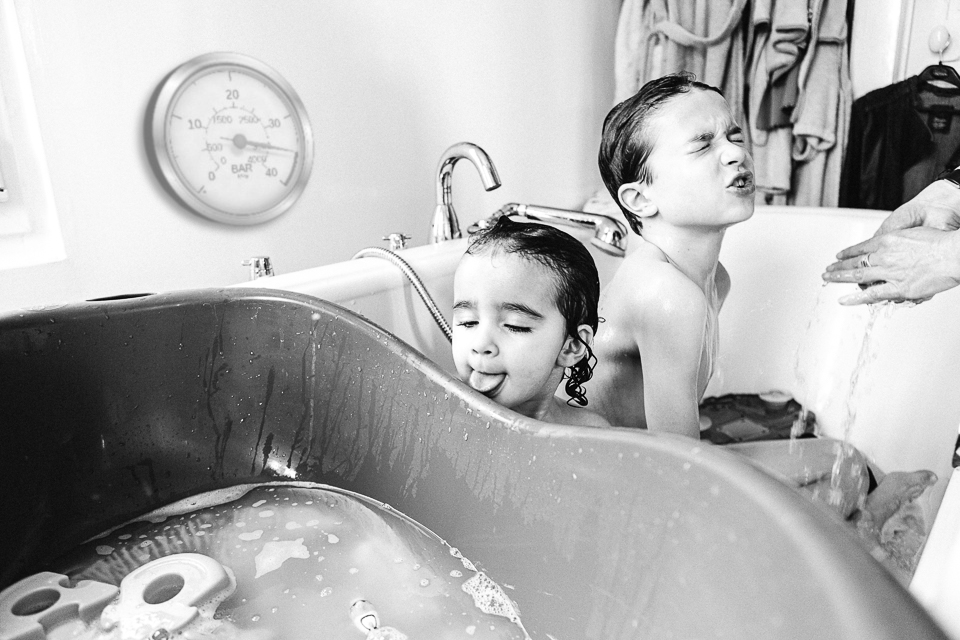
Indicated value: 35 bar
